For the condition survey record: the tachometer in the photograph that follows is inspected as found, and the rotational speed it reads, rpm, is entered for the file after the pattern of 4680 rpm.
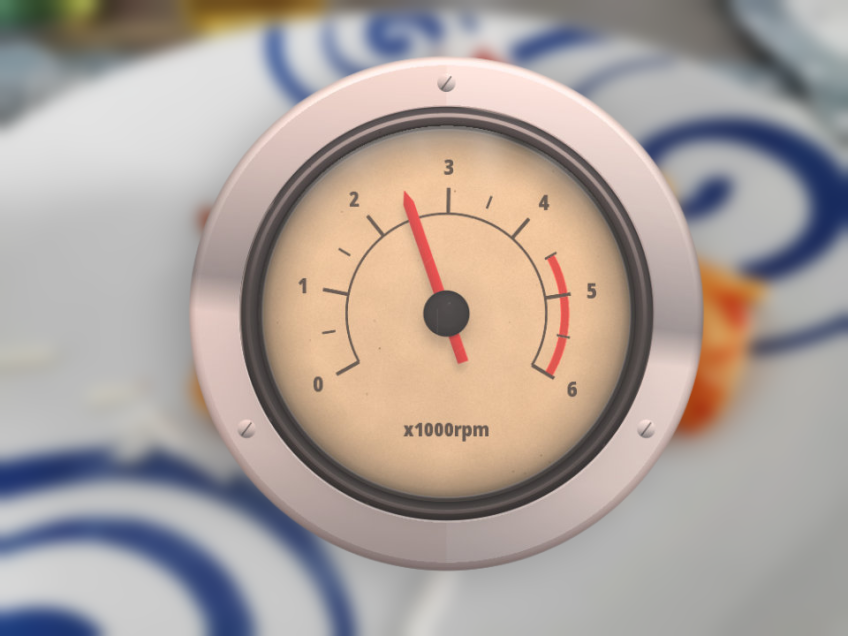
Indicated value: 2500 rpm
